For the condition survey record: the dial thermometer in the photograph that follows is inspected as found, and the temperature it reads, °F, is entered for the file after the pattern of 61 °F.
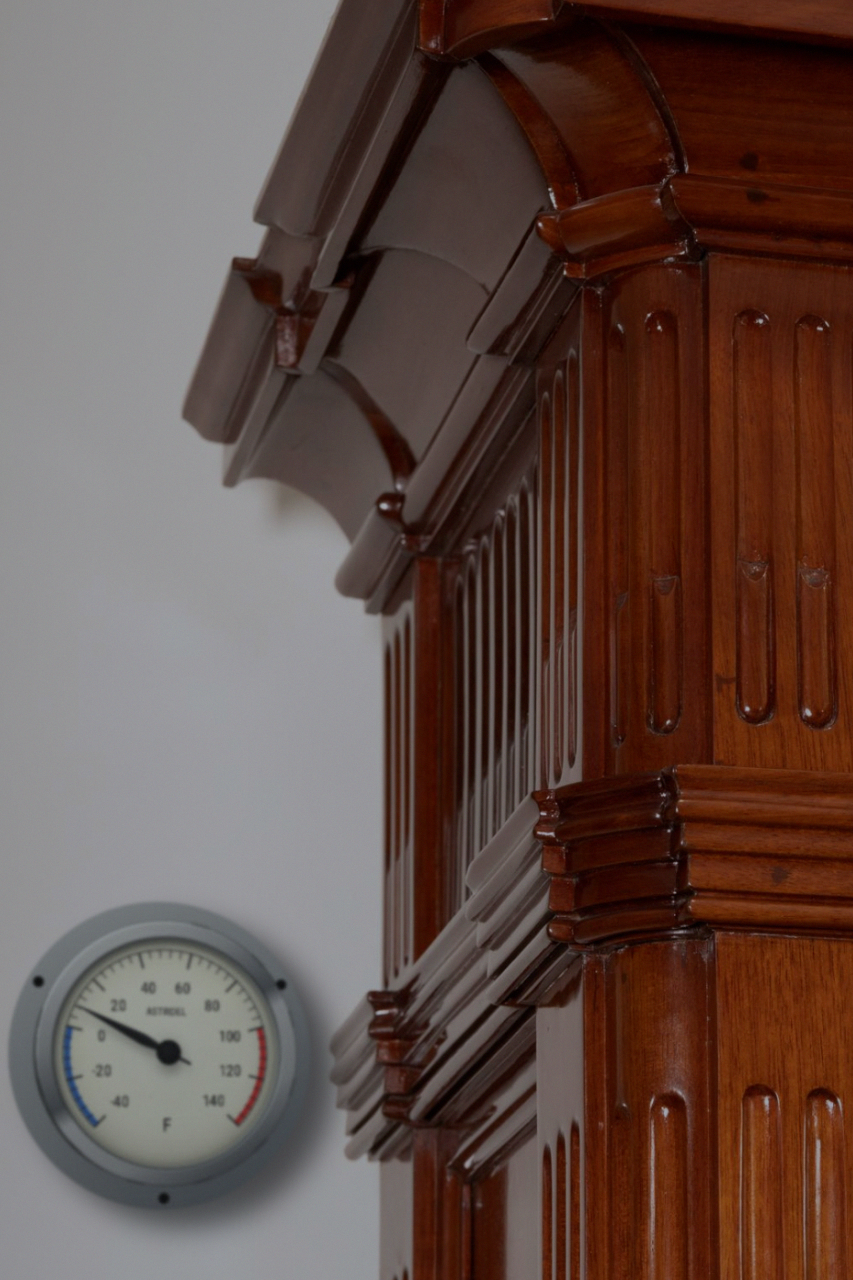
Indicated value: 8 °F
